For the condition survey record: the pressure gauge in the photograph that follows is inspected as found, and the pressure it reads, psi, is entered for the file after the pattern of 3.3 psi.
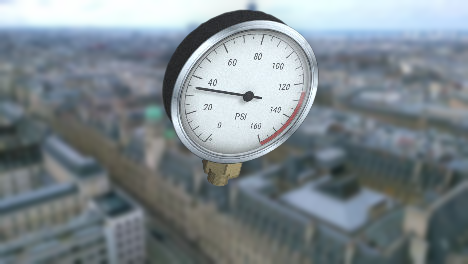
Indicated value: 35 psi
